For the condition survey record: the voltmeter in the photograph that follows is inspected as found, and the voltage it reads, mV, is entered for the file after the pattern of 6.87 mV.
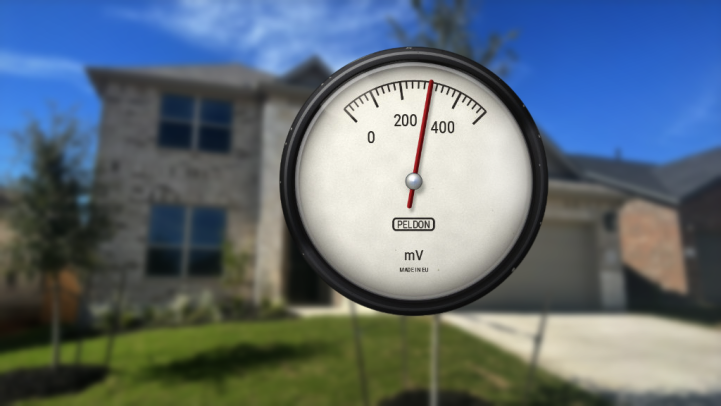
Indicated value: 300 mV
